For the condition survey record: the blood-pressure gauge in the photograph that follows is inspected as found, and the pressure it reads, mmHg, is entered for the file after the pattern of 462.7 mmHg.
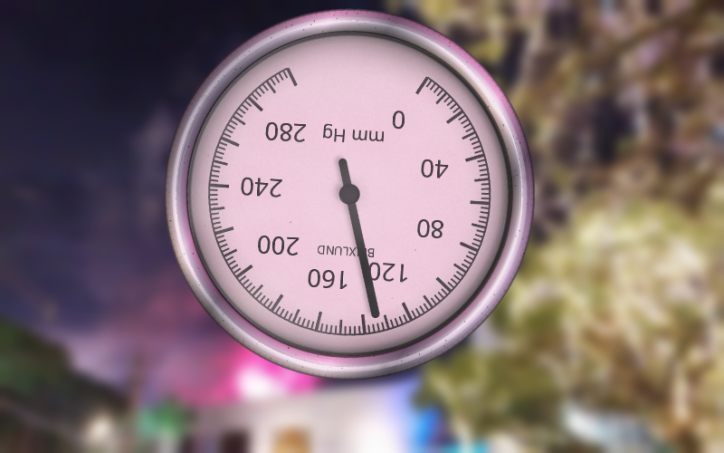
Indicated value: 134 mmHg
